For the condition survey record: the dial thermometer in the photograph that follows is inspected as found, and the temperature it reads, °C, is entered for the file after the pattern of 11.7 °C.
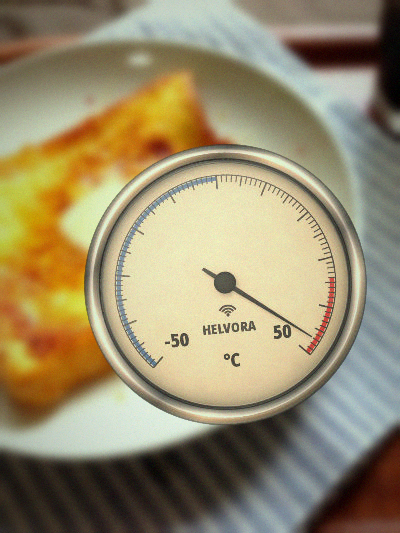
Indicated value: 47 °C
